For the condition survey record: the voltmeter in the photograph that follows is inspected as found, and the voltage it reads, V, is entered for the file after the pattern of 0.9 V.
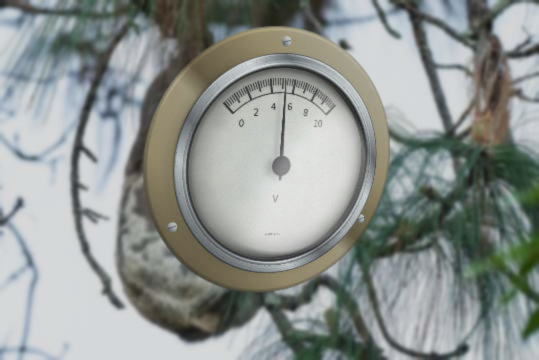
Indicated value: 5 V
